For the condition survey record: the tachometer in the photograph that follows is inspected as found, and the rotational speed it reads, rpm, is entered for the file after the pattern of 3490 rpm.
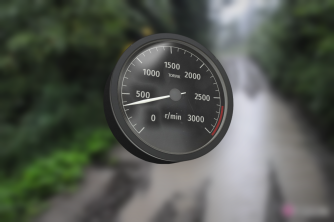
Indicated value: 350 rpm
